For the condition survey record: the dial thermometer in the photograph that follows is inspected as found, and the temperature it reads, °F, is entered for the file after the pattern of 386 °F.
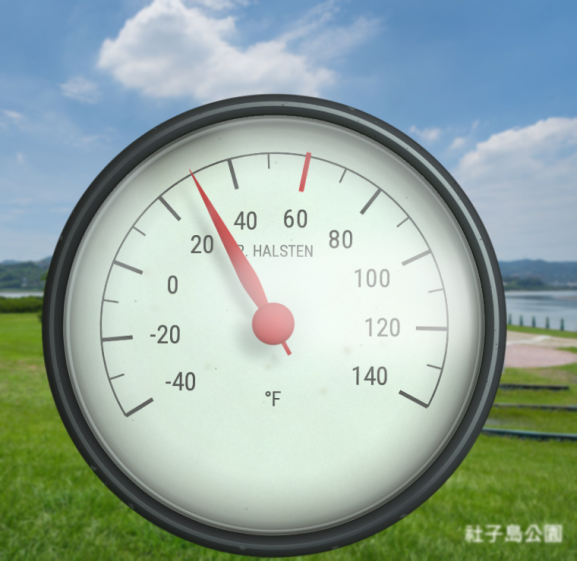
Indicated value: 30 °F
